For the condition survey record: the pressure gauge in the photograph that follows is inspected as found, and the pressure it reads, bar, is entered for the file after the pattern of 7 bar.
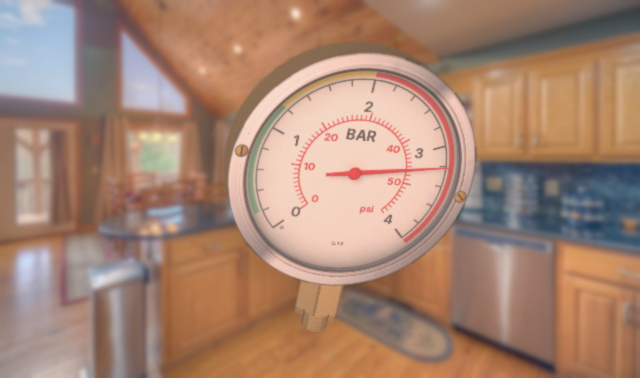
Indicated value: 3.2 bar
